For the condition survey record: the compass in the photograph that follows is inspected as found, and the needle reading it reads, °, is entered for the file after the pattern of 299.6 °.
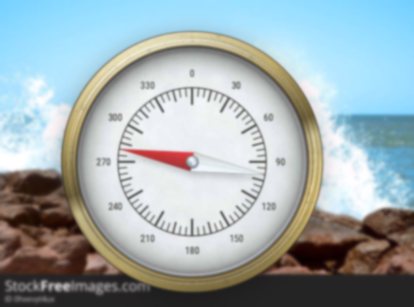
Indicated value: 280 °
